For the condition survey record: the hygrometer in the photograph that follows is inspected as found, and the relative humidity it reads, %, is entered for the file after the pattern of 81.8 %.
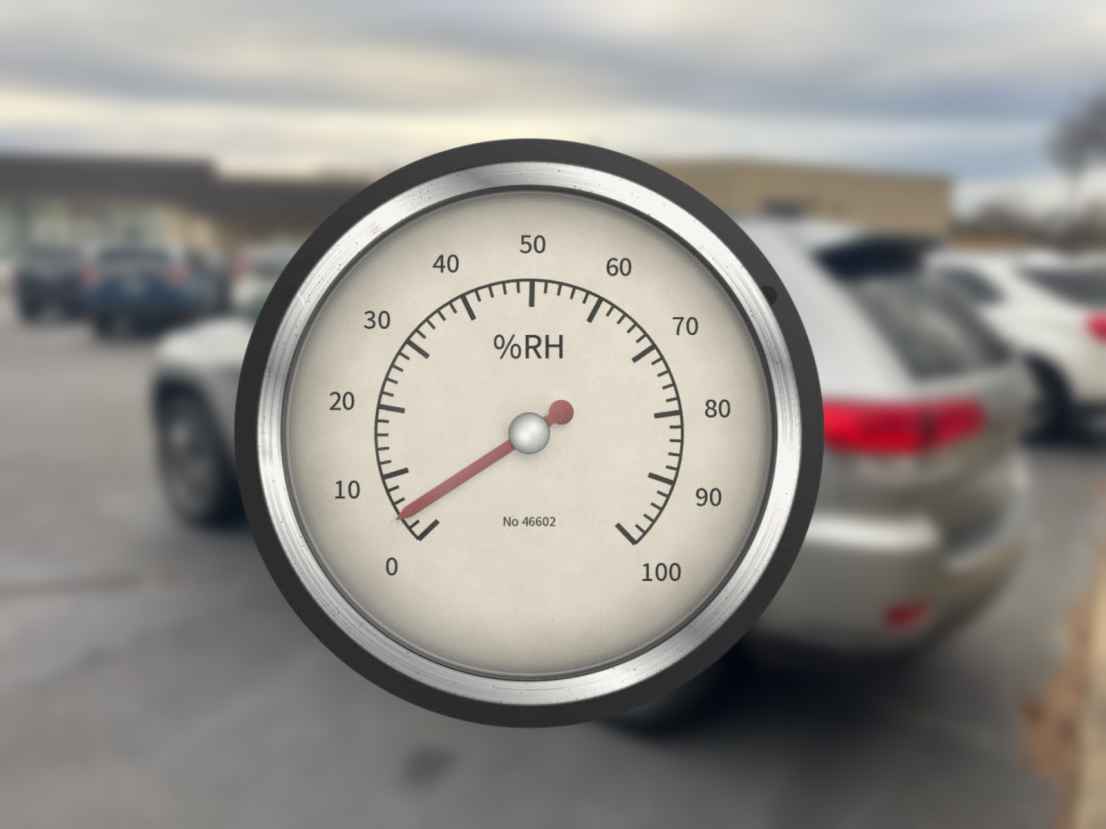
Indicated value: 4 %
